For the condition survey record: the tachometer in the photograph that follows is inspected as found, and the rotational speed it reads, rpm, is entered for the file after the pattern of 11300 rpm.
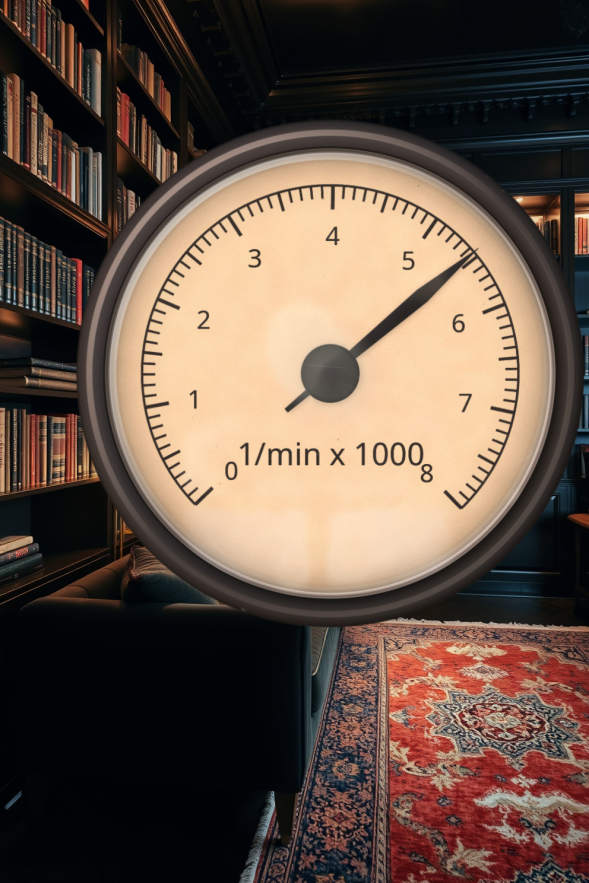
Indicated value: 5450 rpm
